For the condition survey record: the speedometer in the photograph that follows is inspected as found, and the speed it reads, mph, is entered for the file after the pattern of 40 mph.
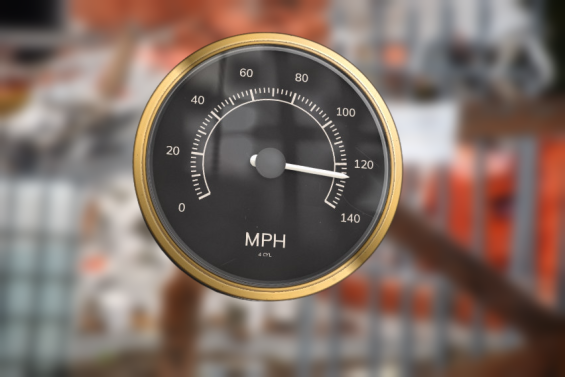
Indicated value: 126 mph
